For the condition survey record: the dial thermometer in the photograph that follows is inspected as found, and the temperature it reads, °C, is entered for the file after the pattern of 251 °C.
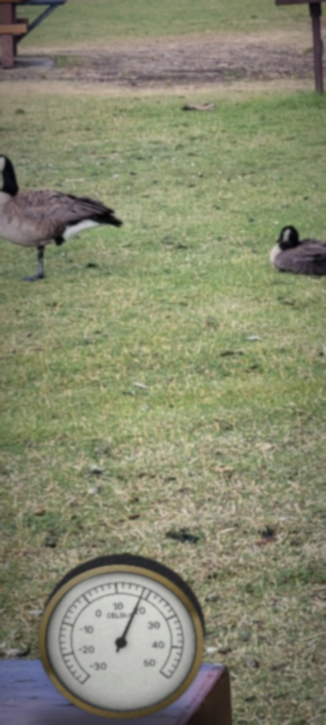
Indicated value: 18 °C
